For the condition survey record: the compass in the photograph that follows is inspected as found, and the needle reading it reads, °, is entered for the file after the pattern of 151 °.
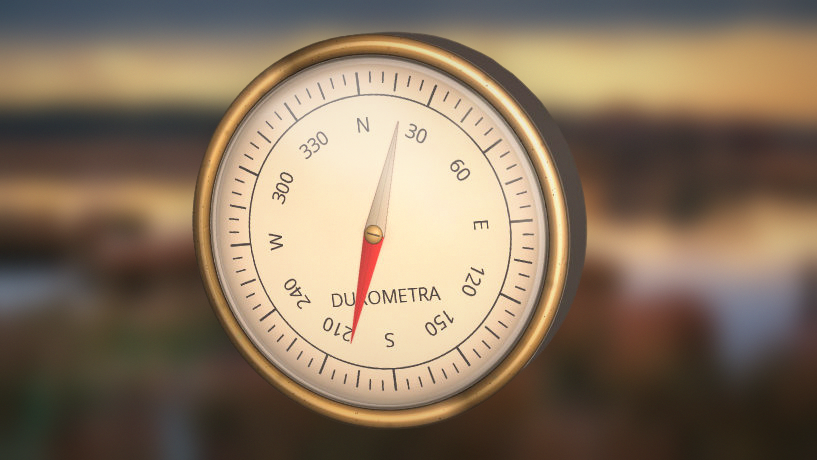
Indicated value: 200 °
